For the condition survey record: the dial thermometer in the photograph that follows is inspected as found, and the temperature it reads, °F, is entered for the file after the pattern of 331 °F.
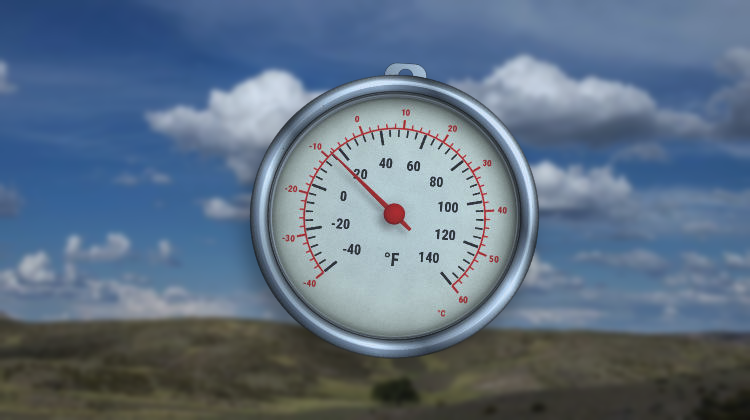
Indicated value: 16 °F
